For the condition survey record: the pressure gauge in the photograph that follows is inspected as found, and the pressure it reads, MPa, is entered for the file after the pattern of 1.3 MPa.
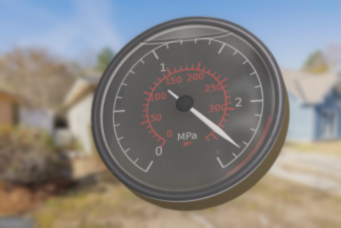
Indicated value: 2.35 MPa
